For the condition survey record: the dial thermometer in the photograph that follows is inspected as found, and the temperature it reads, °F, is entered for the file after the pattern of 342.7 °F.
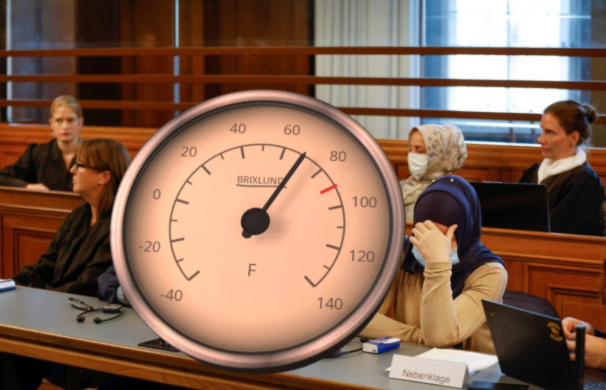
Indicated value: 70 °F
